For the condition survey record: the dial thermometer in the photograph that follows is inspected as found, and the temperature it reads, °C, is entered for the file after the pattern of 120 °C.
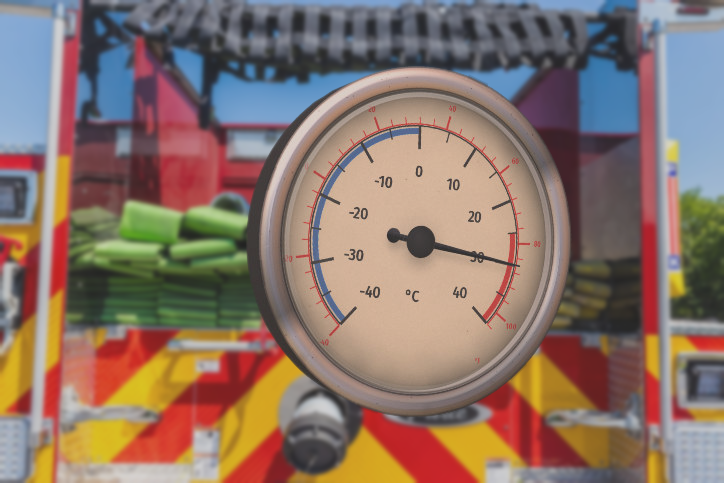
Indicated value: 30 °C
